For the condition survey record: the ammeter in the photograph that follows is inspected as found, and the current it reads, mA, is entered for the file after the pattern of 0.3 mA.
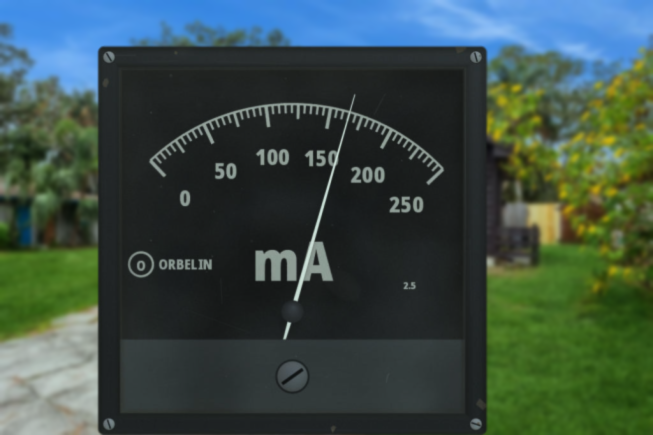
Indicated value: 165 mA
